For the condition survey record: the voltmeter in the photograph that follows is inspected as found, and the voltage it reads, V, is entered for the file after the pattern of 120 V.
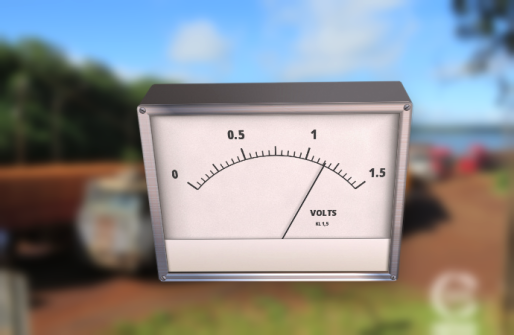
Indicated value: 1.15 V
